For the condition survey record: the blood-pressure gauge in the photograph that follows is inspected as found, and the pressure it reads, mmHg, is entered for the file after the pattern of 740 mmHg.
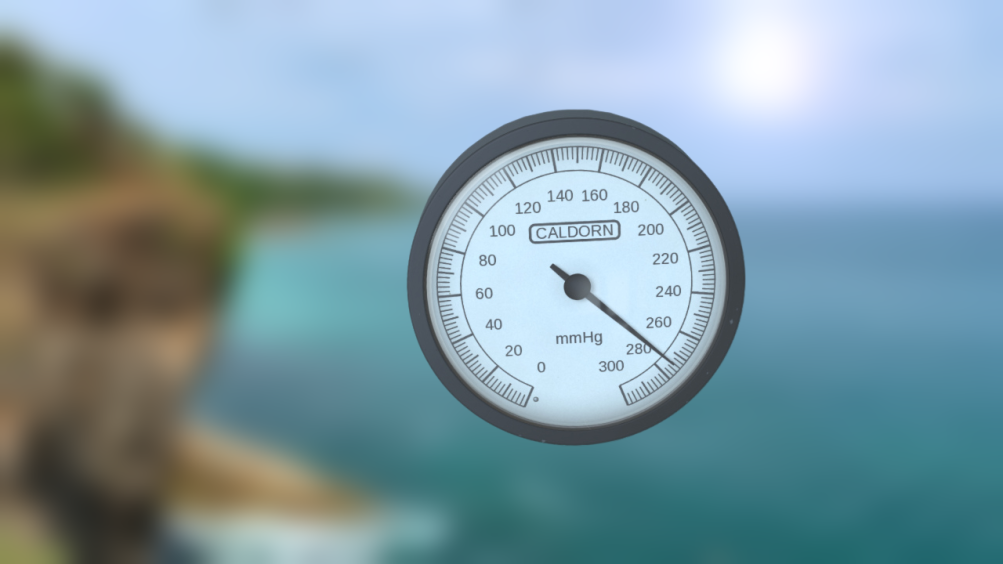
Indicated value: 274 mmHg
